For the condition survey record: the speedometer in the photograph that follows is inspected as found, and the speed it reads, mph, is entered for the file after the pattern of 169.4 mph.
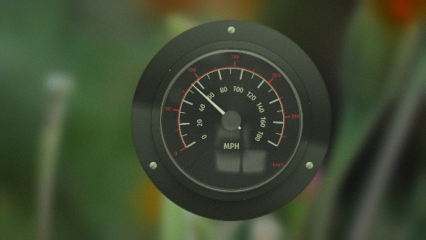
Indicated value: 55 mph
